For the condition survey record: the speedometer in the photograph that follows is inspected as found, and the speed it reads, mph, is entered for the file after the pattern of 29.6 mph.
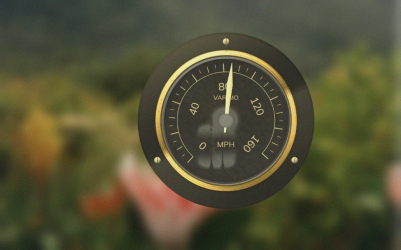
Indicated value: 85 mph
